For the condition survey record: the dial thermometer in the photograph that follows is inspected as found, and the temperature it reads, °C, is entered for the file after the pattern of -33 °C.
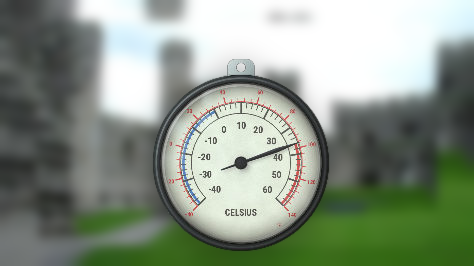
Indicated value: 36 °C
